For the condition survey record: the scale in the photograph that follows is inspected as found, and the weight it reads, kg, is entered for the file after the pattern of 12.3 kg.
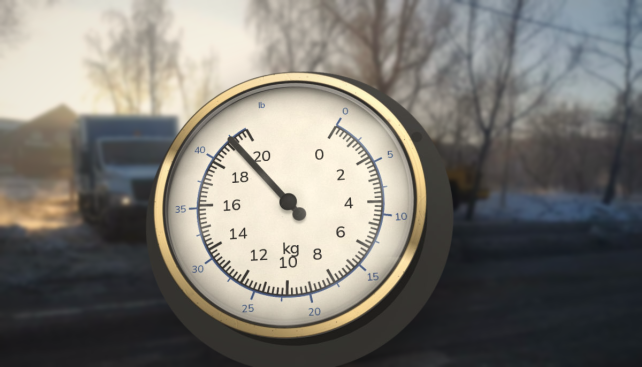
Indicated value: 19.2 kg
